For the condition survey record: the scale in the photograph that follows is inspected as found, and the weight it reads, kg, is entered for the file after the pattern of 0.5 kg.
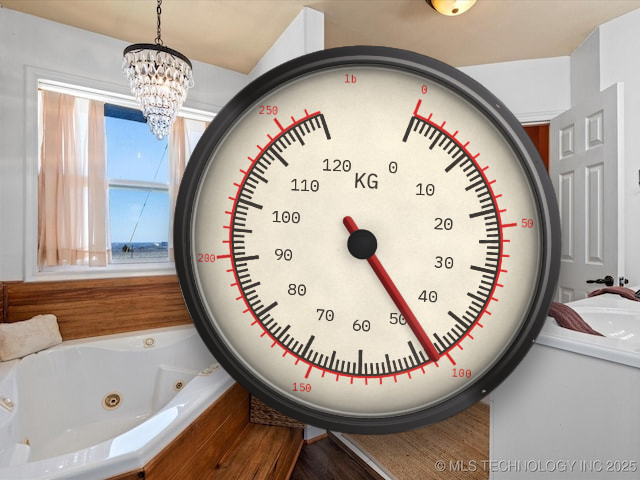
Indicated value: 47 kg
